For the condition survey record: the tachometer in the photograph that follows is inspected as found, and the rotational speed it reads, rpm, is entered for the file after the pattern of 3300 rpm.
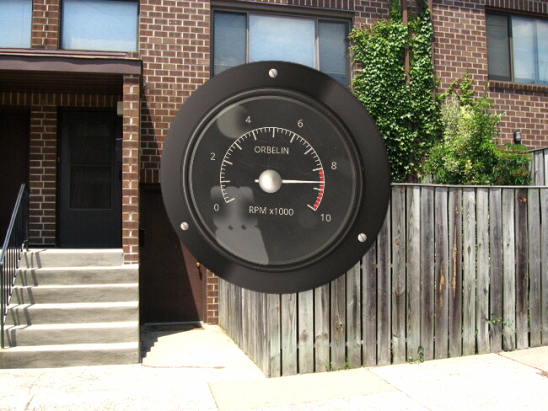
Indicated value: 8600 rpm
